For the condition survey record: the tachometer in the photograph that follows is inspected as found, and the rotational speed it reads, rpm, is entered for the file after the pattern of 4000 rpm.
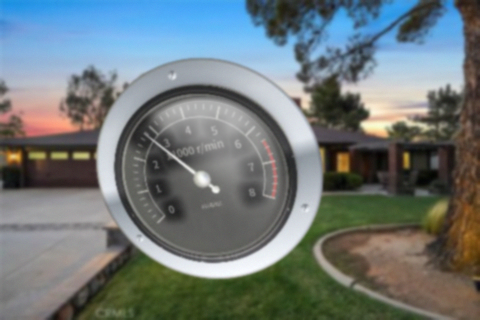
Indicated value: 2800 rpm
